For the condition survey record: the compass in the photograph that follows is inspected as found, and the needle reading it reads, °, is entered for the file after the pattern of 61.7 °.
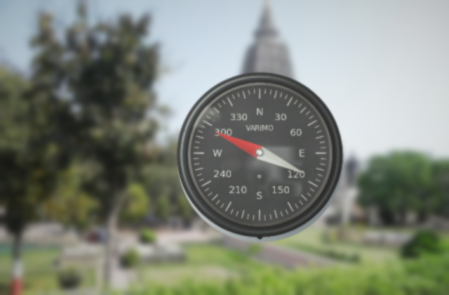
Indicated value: 295 °
